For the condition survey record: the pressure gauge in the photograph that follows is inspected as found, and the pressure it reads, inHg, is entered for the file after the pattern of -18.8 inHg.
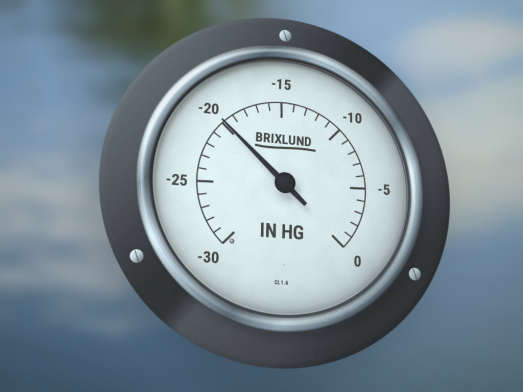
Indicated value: -20 inHg
